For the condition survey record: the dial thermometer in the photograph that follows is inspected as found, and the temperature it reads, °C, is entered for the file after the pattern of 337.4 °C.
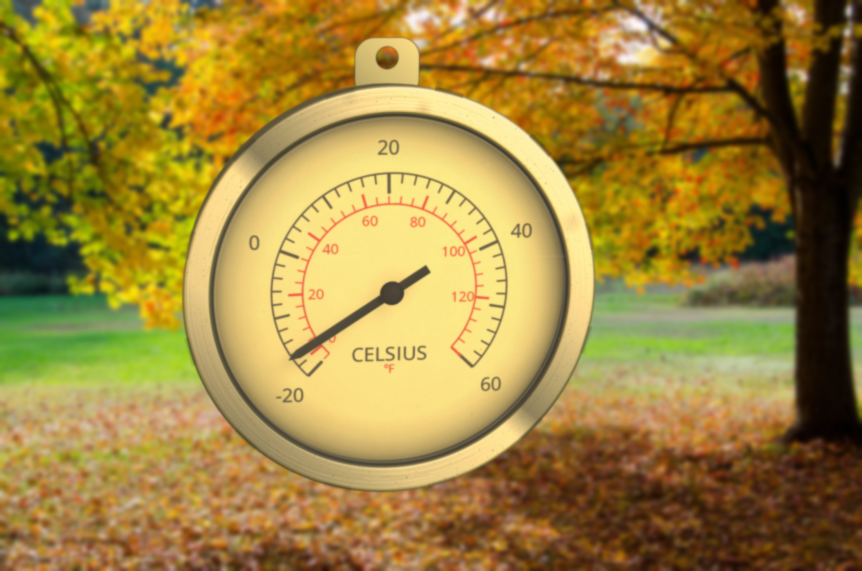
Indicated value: -16 °C
